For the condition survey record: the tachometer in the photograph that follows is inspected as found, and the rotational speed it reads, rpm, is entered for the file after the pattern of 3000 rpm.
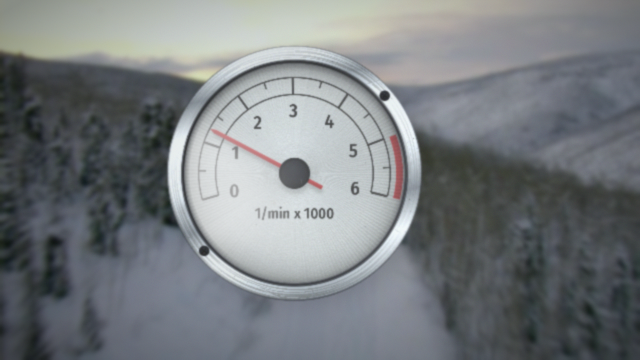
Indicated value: 1250 rpm
